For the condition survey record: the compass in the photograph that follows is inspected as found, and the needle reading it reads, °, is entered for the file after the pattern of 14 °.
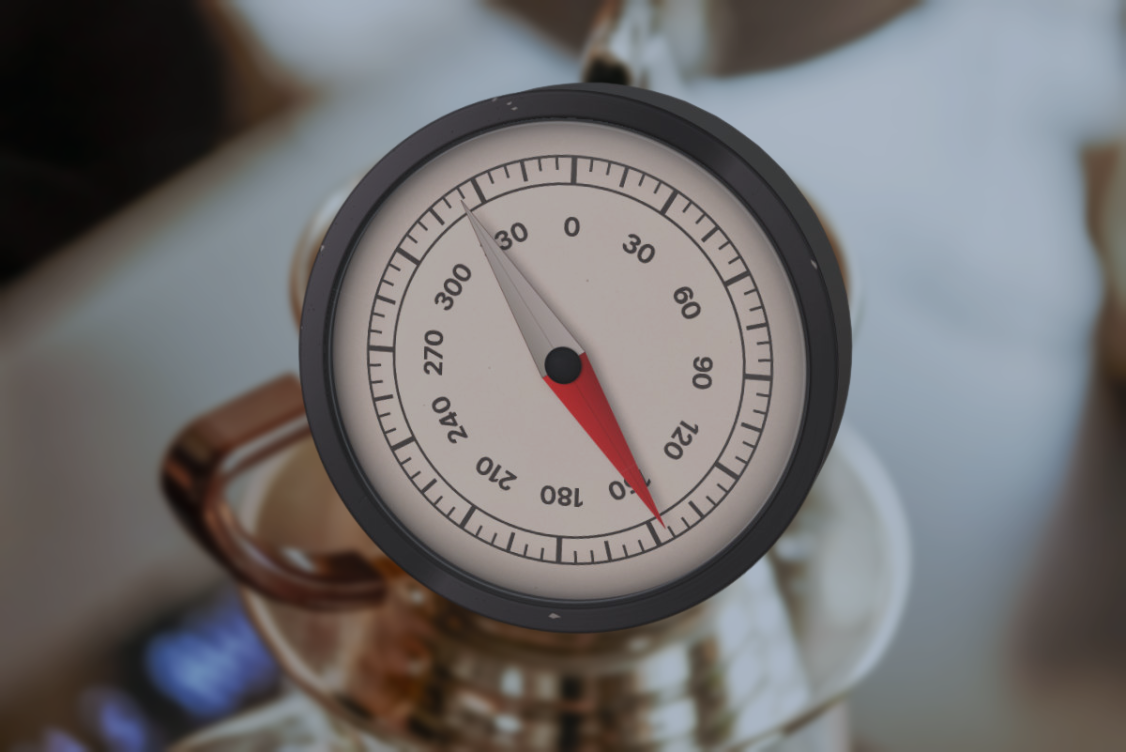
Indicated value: 145 °
